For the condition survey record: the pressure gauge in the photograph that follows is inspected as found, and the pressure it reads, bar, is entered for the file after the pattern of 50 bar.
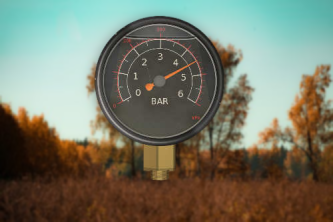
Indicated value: 4.5 bar
